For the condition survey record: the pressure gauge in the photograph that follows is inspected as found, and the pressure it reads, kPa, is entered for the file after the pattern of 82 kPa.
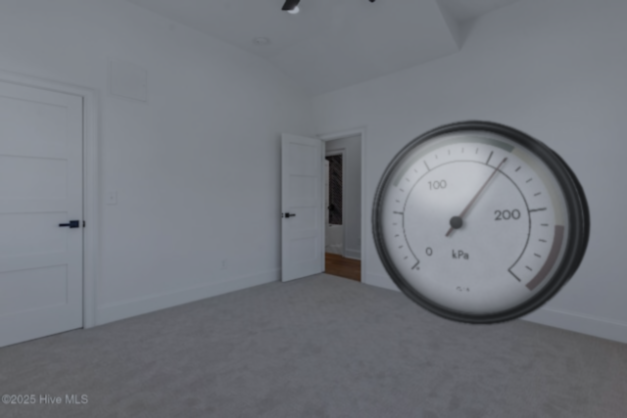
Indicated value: 160 kPa
